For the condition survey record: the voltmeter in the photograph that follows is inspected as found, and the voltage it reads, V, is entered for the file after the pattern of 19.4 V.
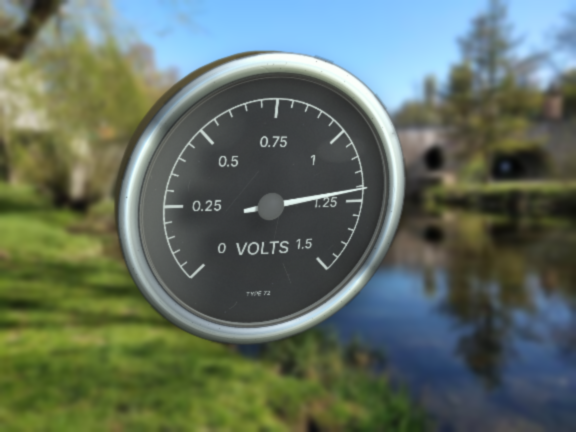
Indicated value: 1.2 V
